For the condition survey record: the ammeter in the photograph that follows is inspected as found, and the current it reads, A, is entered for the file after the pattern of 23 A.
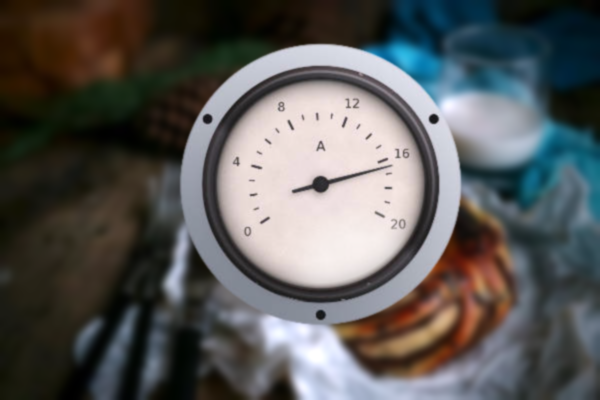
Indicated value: 16.5 A
